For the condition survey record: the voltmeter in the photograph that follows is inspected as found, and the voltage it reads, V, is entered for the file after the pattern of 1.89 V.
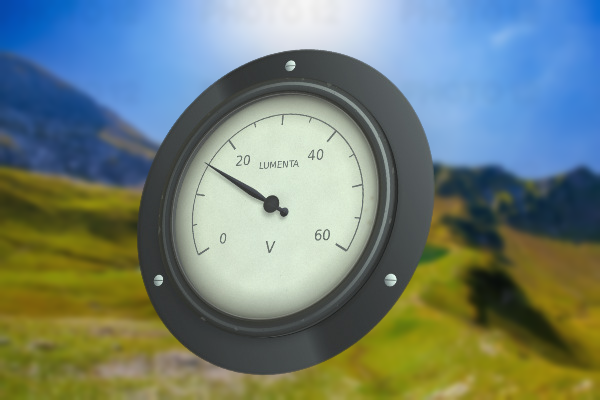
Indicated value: 15 V
